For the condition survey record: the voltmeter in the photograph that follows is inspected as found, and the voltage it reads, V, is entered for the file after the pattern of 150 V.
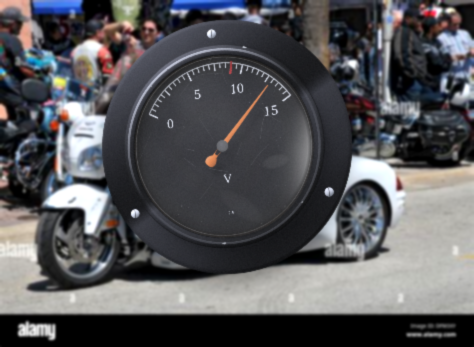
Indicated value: 13 V
